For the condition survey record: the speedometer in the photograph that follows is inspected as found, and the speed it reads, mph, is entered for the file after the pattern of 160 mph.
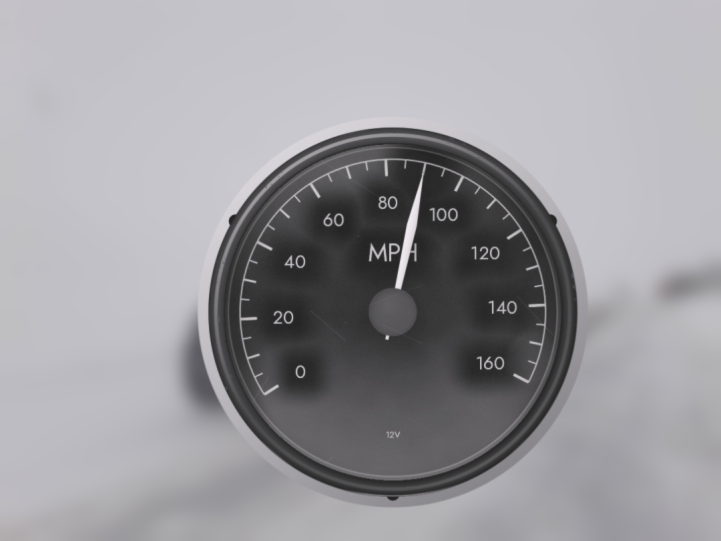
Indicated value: 90 mph
